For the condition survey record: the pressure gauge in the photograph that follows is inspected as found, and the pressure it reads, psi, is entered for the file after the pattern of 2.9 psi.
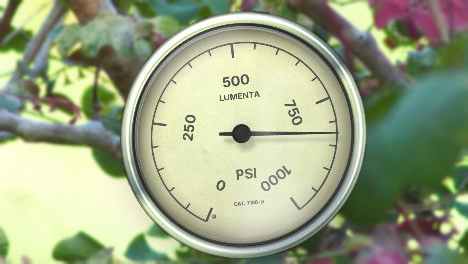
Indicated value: 825 psi
